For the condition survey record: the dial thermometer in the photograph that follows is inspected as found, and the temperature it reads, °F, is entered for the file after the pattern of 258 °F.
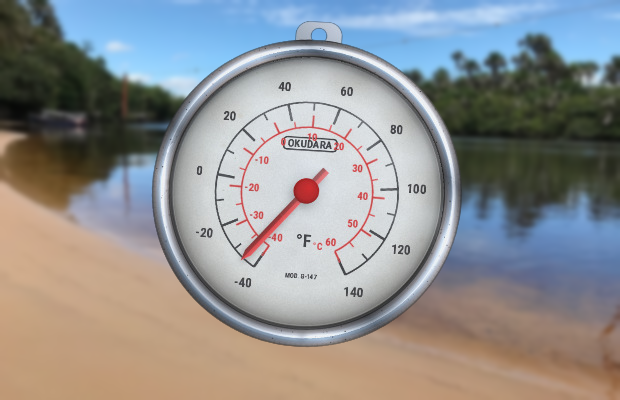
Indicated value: -35 °F
